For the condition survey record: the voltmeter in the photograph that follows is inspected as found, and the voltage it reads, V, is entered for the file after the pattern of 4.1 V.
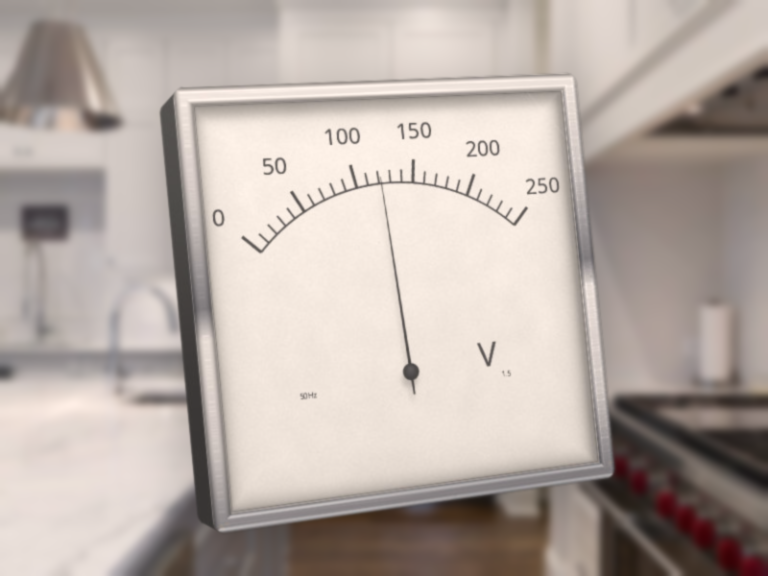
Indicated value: 120 V
